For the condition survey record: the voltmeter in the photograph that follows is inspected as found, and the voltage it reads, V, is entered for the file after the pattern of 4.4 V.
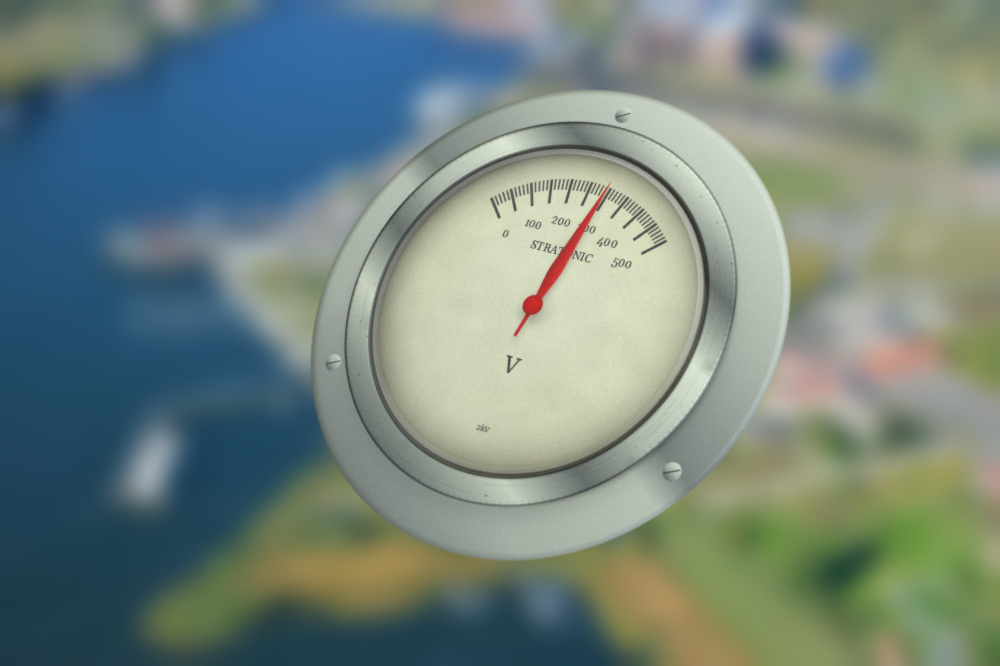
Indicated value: 300 V
